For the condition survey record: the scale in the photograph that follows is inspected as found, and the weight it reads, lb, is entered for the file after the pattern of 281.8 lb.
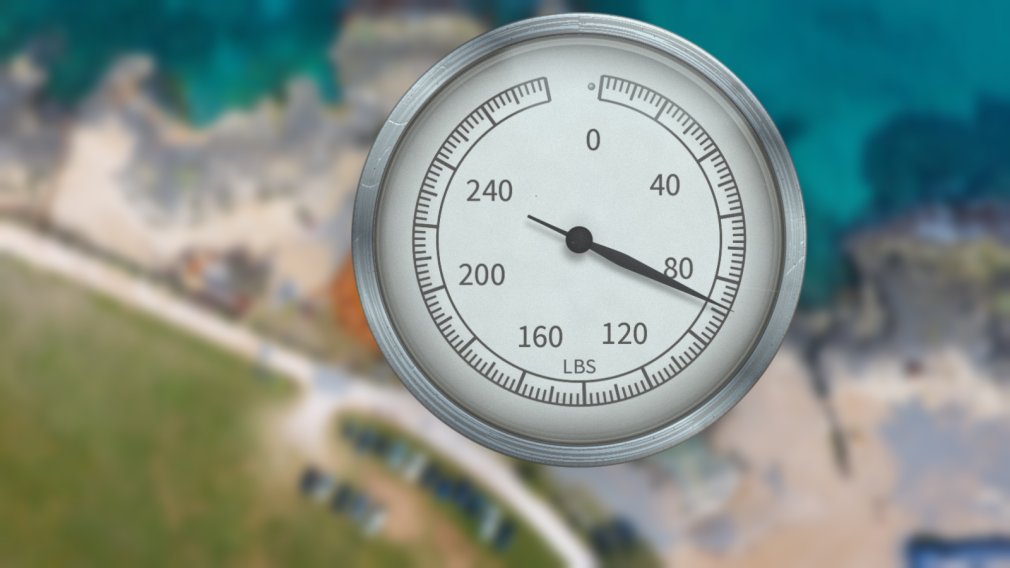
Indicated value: 88 lb
